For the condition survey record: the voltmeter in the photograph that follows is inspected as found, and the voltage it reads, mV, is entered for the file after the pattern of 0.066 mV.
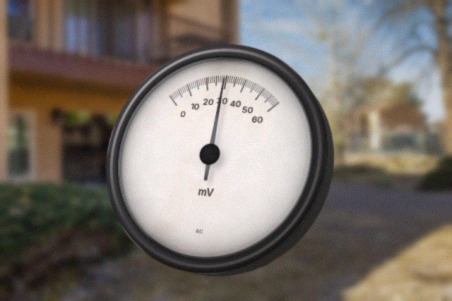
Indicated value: 30 mV
